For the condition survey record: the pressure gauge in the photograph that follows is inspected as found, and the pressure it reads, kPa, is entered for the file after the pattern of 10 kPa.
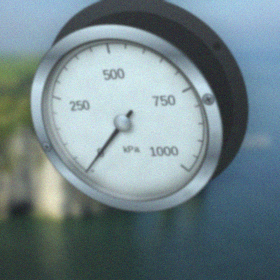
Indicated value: 0 kPa
